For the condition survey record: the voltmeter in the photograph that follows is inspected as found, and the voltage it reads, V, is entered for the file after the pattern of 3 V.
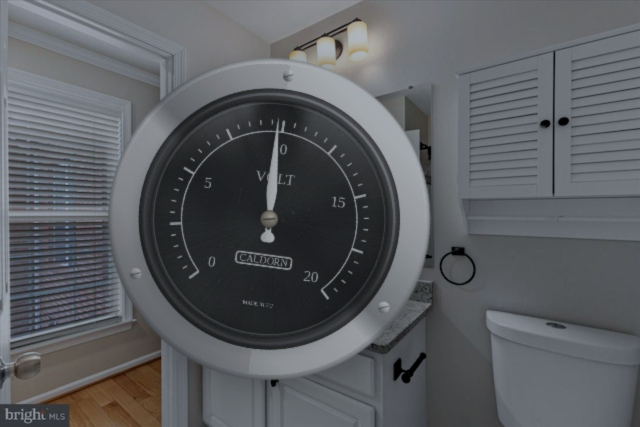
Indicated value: 9.75 V
